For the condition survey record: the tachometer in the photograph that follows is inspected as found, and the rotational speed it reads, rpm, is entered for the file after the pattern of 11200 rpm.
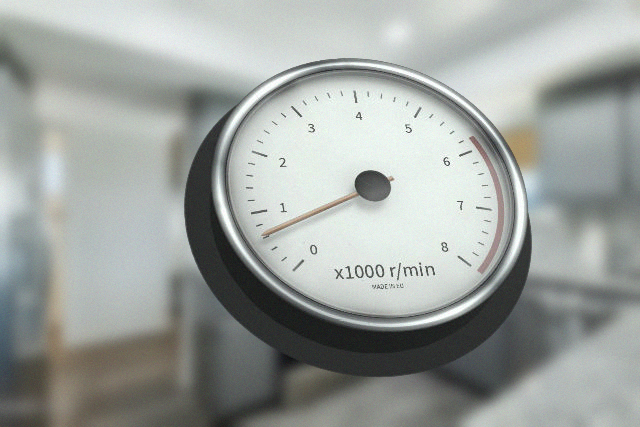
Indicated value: 600 rpm
